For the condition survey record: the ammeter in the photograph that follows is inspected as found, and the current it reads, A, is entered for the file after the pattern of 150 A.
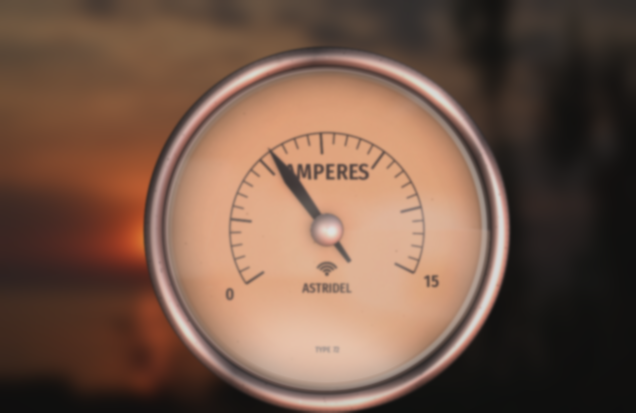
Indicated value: 5.5 A
